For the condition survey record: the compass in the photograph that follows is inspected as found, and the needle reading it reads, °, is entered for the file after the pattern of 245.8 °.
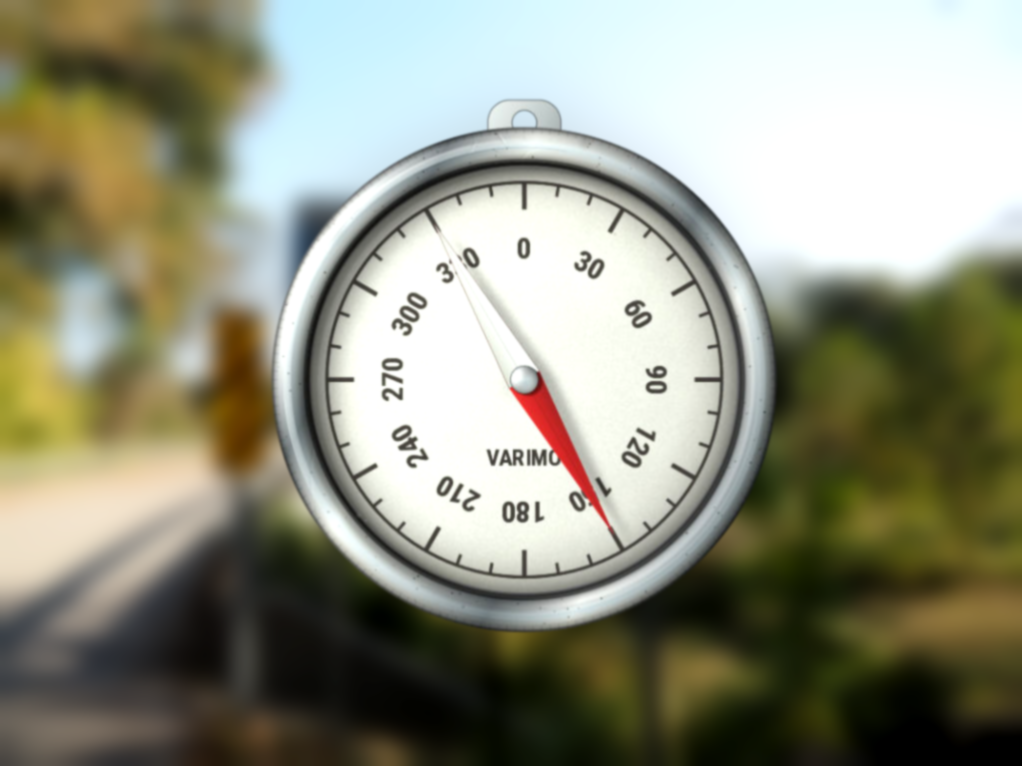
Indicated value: 150 °
